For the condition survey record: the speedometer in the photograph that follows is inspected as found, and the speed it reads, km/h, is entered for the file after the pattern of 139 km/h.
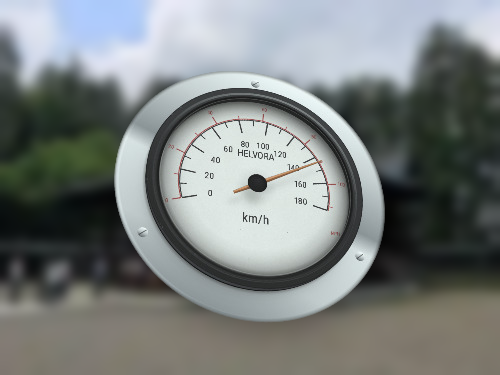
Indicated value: 145 km/h
